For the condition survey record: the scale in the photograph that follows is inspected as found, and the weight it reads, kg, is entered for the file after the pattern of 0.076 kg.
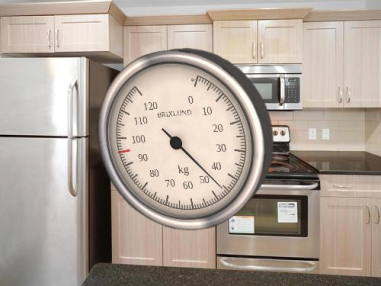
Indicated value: 45 kg
